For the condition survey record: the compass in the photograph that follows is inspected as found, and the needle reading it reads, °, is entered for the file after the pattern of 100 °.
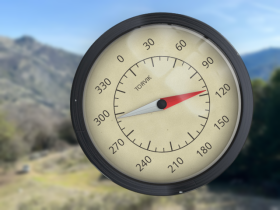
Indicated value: 115 °
